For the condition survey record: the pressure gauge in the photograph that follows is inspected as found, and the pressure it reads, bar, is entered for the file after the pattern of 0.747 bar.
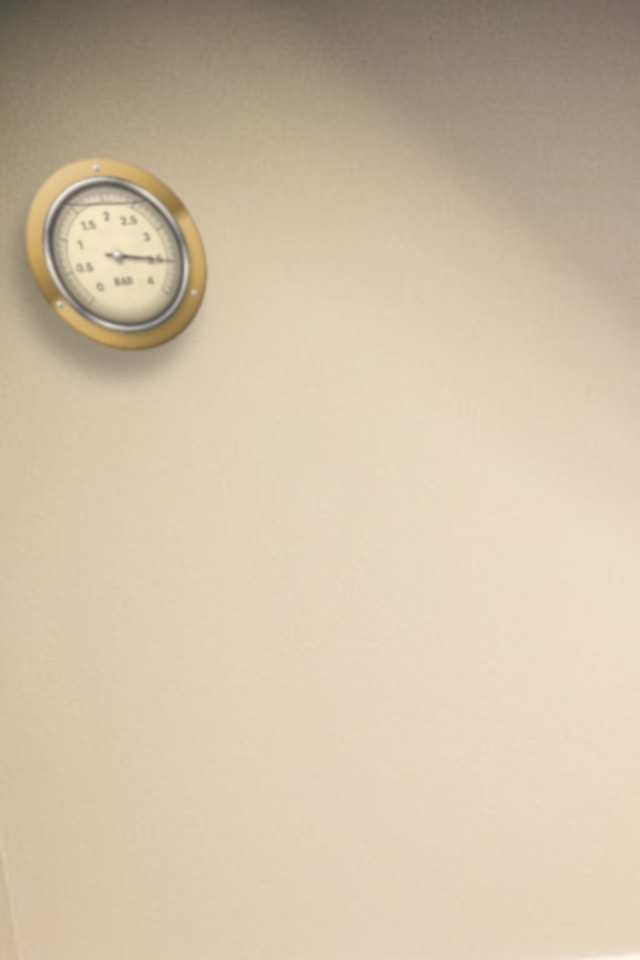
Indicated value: 3.5 bar
